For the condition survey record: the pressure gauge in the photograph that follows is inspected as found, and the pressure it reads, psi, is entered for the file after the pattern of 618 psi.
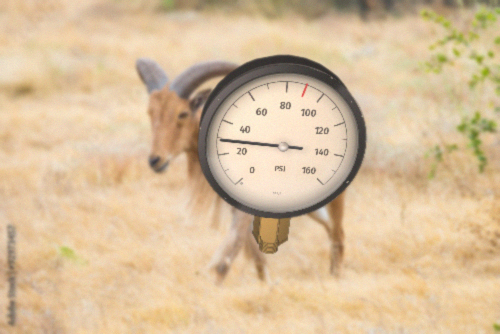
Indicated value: 30 psi
